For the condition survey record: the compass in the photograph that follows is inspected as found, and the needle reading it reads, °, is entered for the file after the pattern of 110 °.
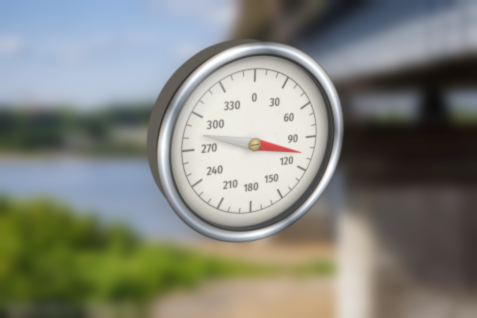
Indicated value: 105 °
